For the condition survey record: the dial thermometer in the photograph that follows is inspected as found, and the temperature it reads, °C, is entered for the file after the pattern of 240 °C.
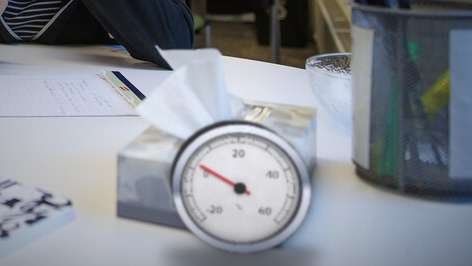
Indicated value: 2.5 °C
